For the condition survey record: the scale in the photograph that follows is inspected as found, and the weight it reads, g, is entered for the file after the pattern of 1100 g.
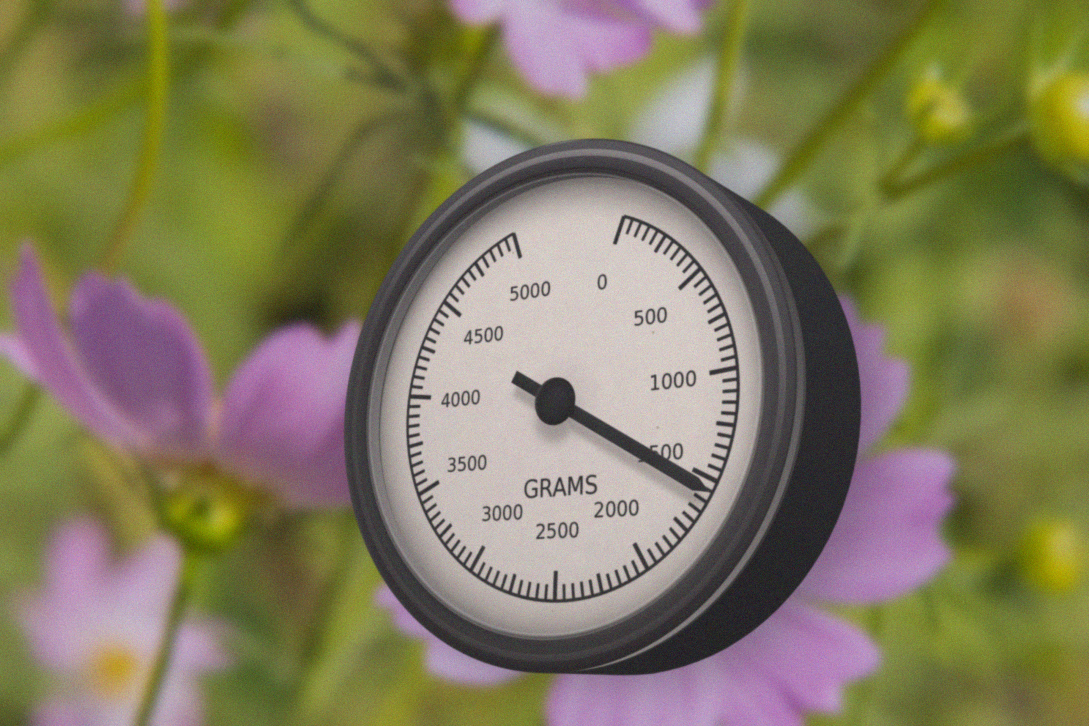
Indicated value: 1550 g
